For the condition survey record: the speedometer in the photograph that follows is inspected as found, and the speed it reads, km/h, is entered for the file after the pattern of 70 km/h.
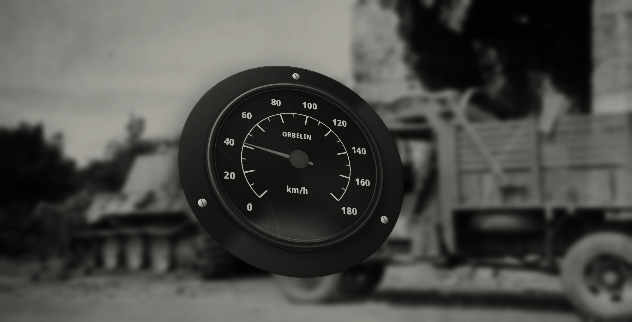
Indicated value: 40 km/h
